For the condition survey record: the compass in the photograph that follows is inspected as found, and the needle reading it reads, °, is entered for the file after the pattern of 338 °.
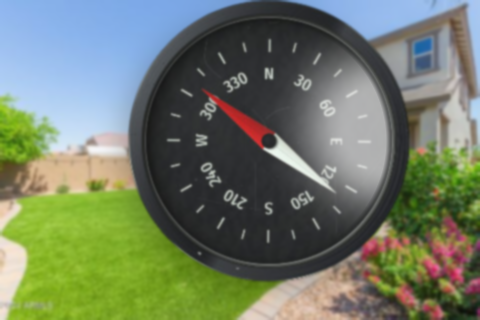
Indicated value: 307.5 °
